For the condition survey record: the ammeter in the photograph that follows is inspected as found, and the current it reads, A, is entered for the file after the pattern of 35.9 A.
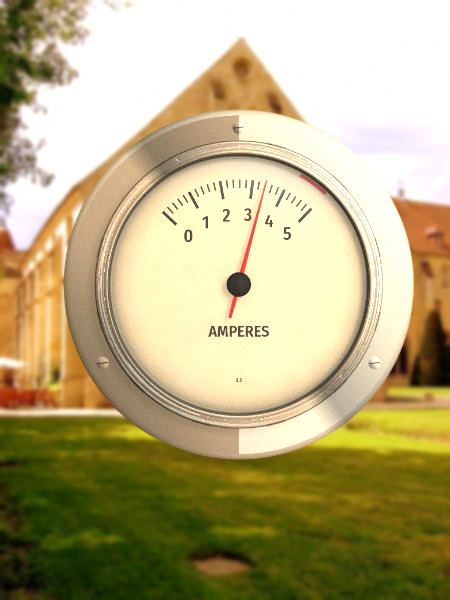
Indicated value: 3.4 A
